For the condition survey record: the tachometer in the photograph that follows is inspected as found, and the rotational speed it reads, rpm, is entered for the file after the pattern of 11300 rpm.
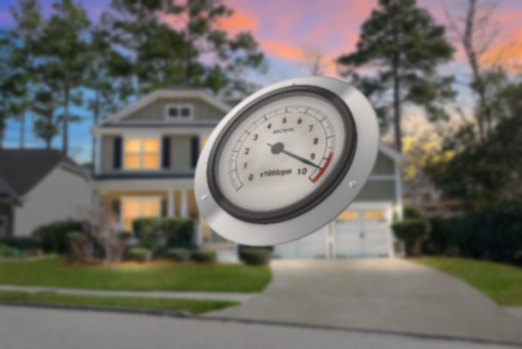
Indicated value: 9500 rpm
